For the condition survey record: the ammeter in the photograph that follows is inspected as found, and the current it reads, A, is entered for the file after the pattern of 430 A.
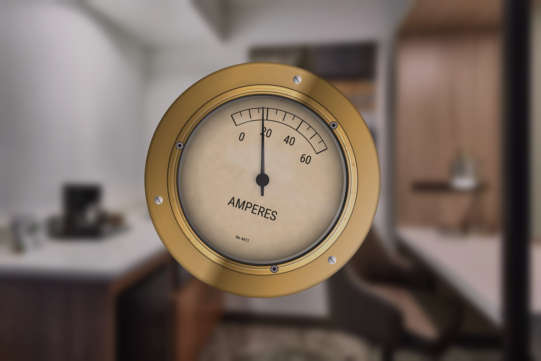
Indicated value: 17.5 A
